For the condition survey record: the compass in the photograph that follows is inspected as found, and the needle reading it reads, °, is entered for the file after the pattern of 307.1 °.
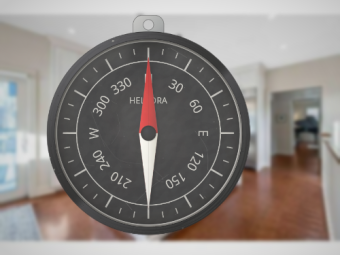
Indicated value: 0 °
